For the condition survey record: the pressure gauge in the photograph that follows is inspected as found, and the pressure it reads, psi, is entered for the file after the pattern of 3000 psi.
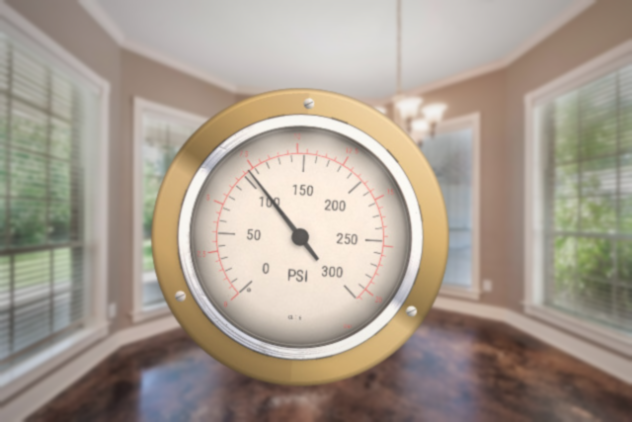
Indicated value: 105 psi
